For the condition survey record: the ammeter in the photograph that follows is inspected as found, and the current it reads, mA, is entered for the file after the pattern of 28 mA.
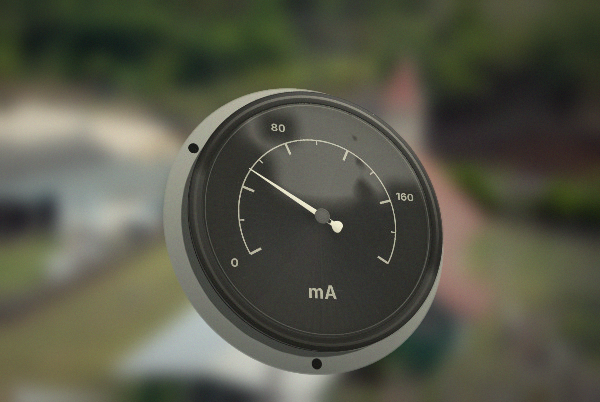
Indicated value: 50 mA
